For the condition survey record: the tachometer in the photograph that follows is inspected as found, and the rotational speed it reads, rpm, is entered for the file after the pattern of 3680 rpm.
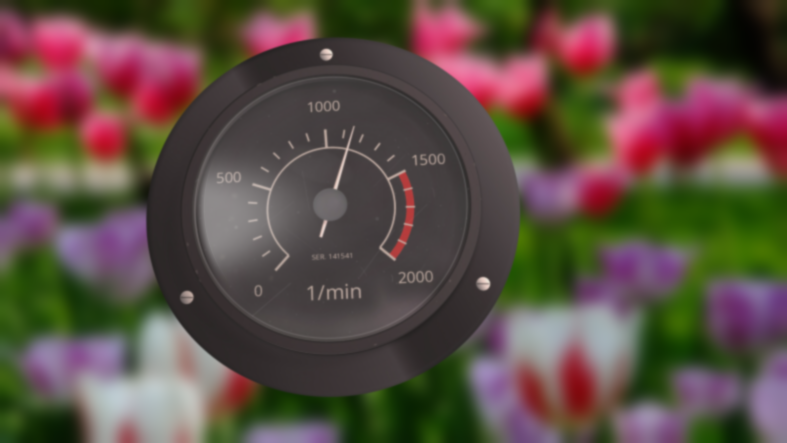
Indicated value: 1150 rpm
